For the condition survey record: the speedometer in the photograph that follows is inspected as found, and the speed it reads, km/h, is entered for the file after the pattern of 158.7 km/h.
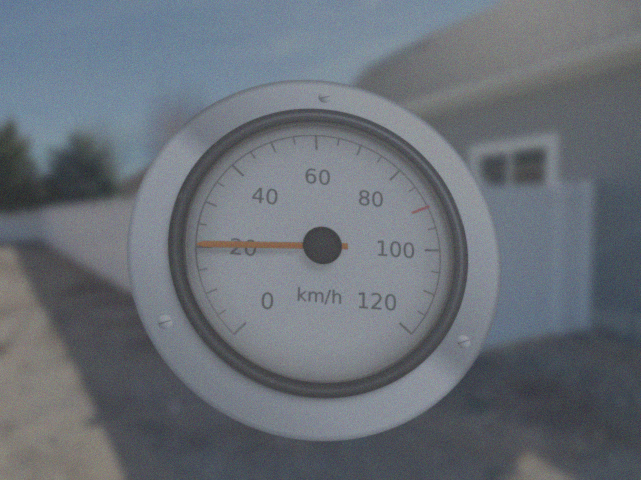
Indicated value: 20 km/h
